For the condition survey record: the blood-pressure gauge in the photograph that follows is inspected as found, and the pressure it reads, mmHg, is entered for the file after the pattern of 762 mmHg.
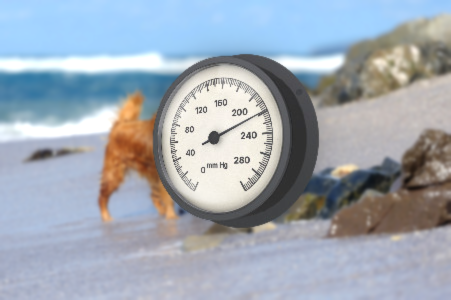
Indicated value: 220 mmHg
